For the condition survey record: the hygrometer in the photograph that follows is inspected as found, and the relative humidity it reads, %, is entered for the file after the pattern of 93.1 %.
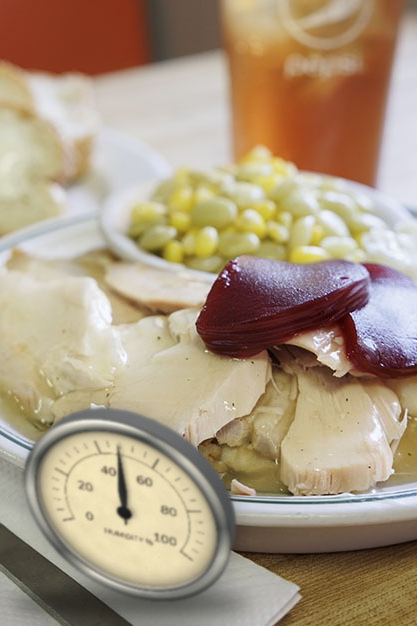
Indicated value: 48 %
